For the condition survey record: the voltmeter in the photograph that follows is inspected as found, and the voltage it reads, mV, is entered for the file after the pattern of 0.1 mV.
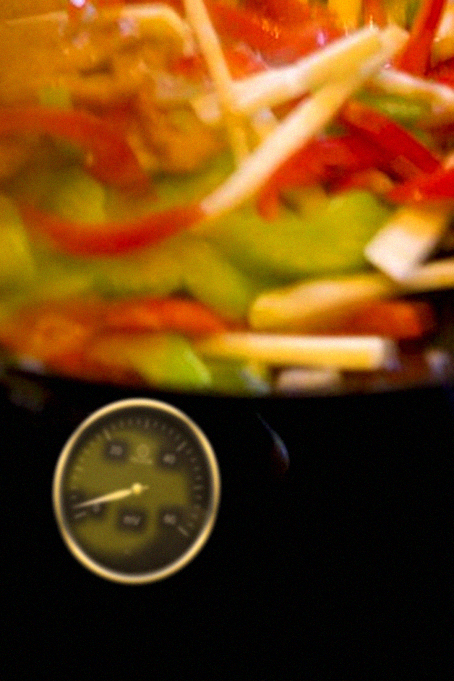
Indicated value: 2 mV
